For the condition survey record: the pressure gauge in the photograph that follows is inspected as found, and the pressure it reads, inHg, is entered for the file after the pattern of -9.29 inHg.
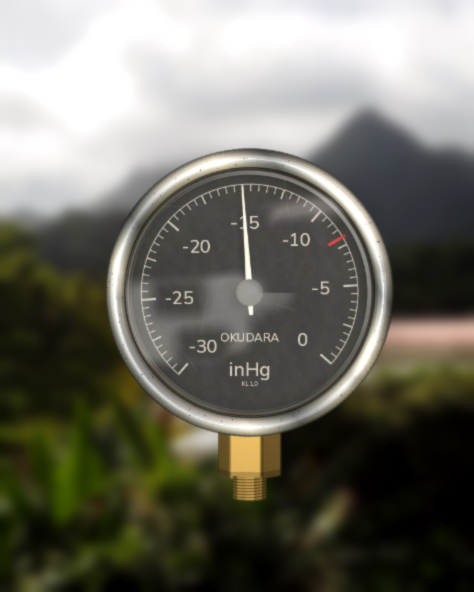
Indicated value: -15 inHg
